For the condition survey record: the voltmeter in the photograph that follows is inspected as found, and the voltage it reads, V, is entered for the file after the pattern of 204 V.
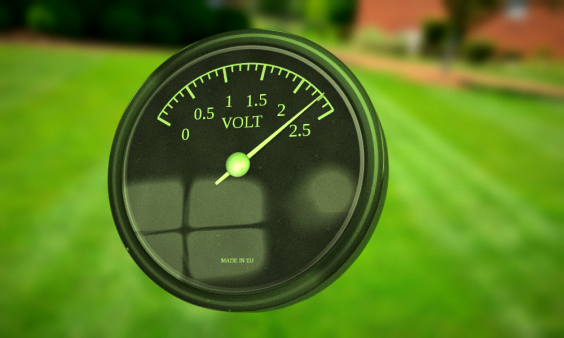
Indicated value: 2.3 V
